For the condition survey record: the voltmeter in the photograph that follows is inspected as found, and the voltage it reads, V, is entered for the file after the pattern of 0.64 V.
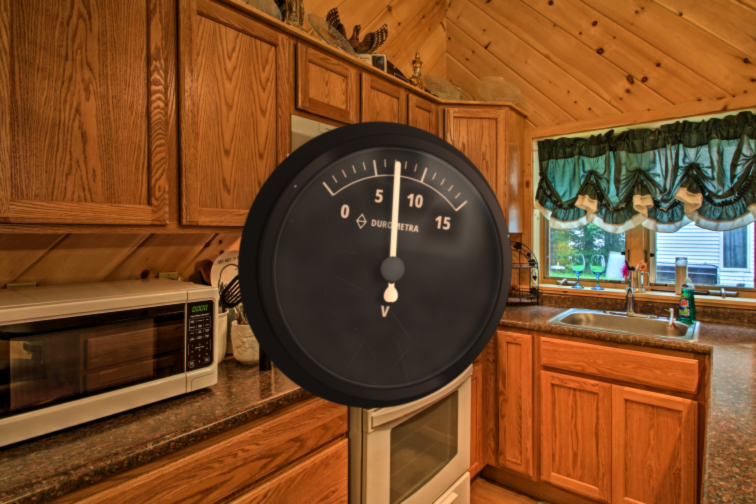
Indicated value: 7 V
